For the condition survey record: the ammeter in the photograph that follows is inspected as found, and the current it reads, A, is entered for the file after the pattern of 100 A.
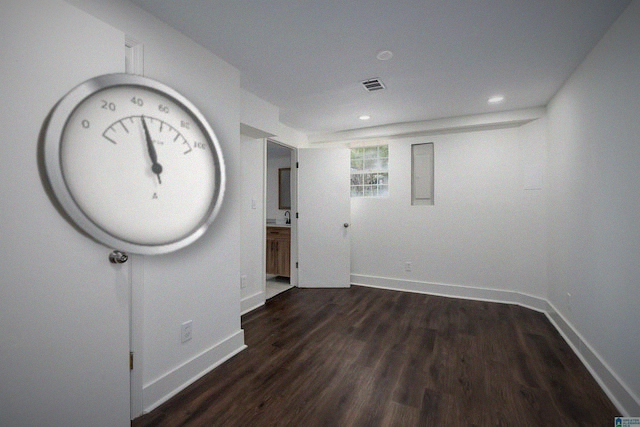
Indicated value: 40 A
